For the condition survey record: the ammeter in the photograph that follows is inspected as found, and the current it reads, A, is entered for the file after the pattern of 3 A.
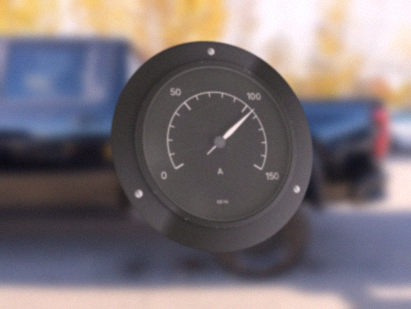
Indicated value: 105 A
